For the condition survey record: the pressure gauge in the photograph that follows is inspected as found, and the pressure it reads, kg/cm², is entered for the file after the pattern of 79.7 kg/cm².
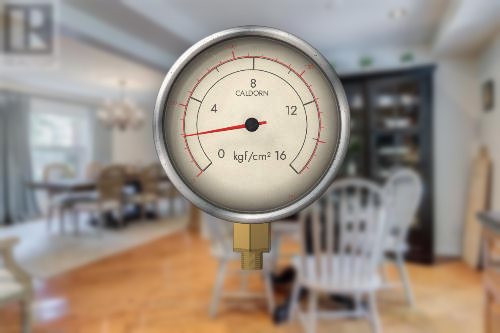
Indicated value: 2 kg/cm²
